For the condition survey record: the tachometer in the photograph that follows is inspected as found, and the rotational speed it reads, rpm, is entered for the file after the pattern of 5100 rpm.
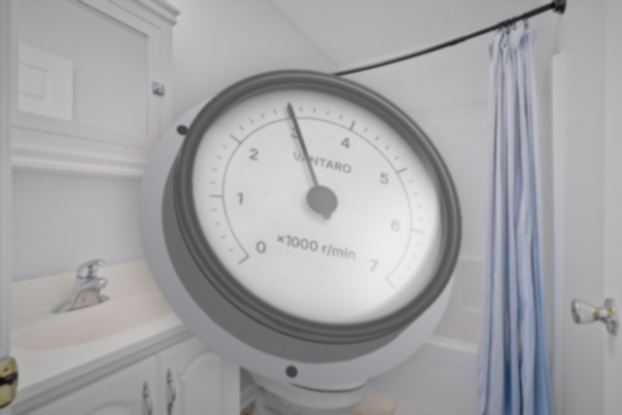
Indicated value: 3000 rpm
